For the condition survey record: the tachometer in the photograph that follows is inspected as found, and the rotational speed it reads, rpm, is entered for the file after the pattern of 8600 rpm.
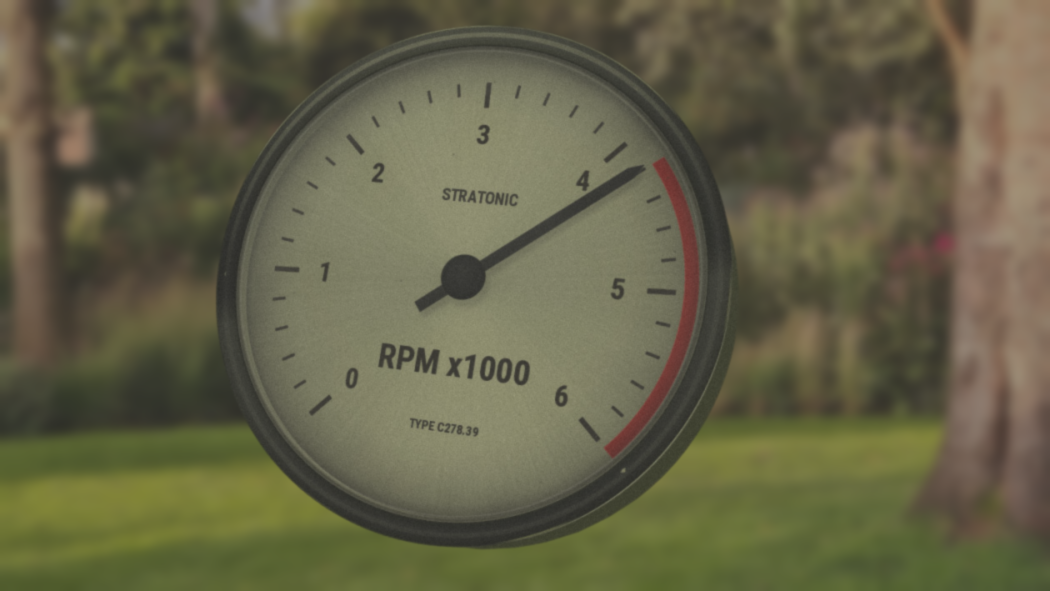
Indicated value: 4200 rpm
